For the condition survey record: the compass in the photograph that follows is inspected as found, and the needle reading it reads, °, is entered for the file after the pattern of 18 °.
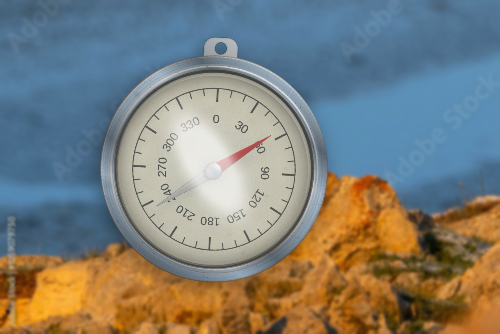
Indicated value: 55 °
